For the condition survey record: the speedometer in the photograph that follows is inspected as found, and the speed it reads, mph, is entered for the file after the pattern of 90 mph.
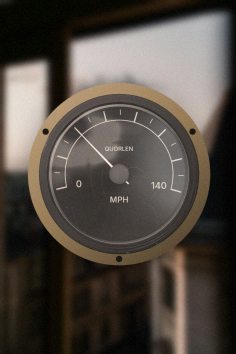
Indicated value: 40 mph
